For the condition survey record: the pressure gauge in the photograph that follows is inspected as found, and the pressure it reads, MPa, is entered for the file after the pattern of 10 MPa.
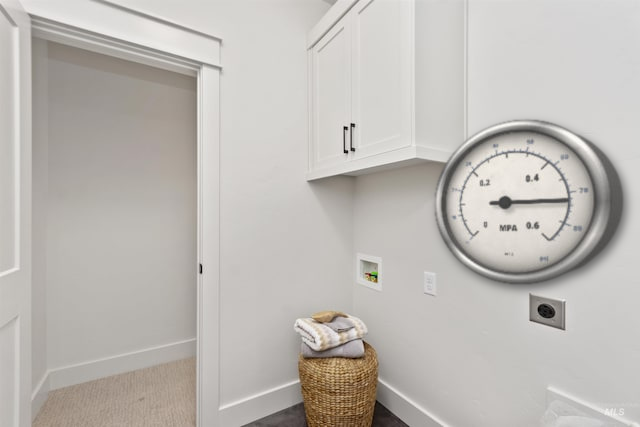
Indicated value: 0.5 MPa
